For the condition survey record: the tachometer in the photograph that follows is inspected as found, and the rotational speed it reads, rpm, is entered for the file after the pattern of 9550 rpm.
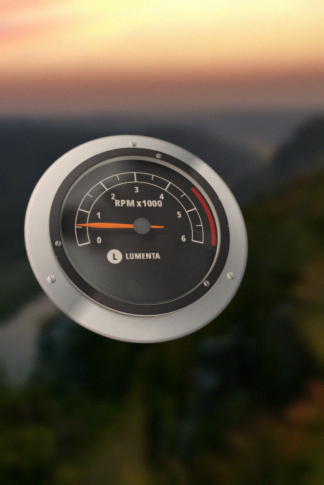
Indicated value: 500 rpm
